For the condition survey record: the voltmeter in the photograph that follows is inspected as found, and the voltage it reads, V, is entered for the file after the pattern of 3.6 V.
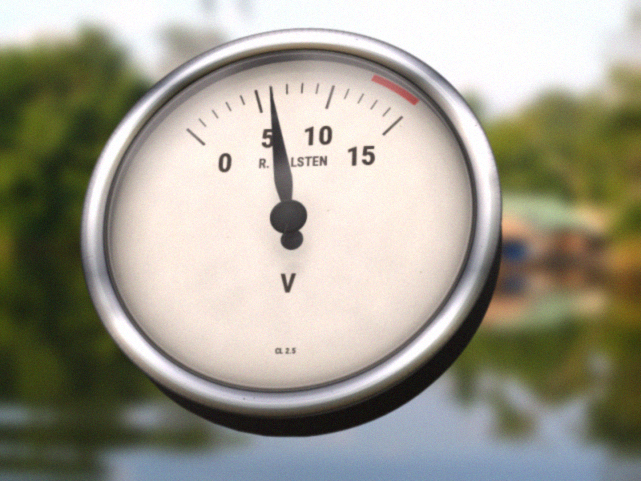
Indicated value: 6 V
